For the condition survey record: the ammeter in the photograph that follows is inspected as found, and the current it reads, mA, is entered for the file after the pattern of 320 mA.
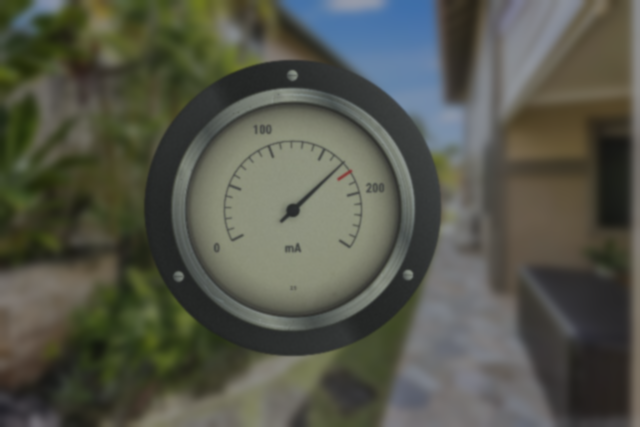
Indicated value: 170 mA
